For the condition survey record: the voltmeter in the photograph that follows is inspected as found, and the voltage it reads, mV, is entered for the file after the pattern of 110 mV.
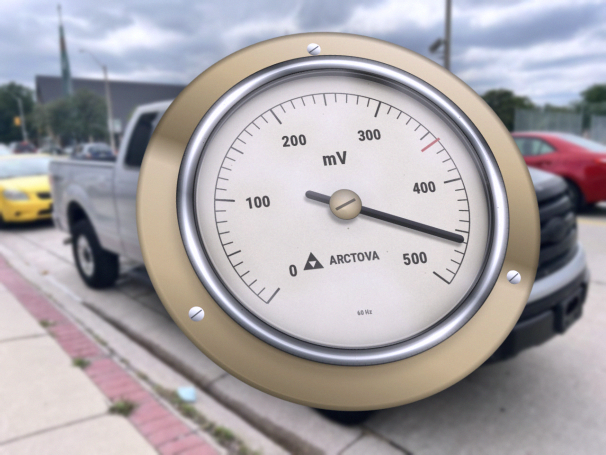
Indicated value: 460 mV
